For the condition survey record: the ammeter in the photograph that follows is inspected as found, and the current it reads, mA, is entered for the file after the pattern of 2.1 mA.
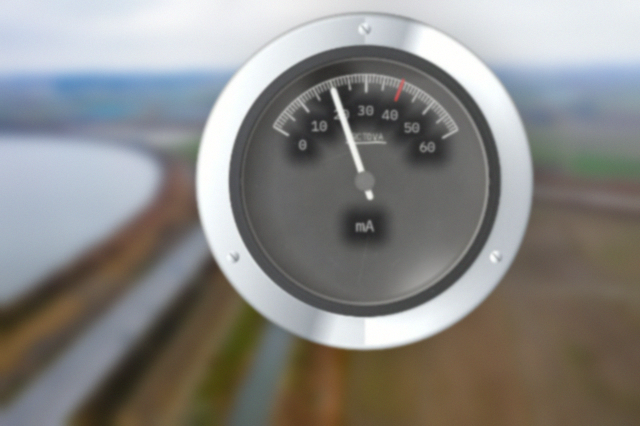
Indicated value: 20 mA
